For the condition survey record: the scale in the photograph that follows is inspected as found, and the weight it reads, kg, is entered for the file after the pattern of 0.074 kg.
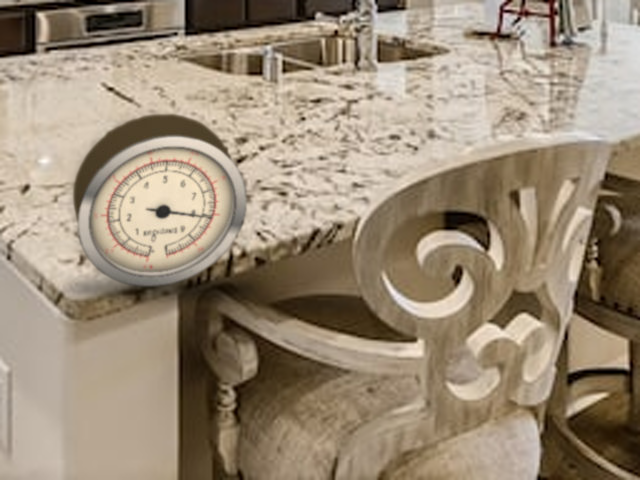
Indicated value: 8 kg
